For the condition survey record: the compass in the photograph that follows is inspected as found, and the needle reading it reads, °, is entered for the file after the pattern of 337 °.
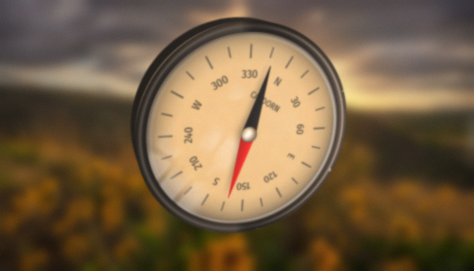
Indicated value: 165 °
